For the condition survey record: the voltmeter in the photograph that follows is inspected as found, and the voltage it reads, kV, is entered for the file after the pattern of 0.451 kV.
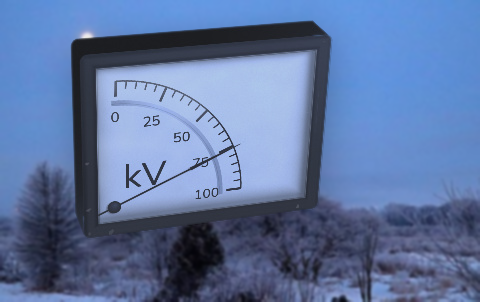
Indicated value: 75 kV
